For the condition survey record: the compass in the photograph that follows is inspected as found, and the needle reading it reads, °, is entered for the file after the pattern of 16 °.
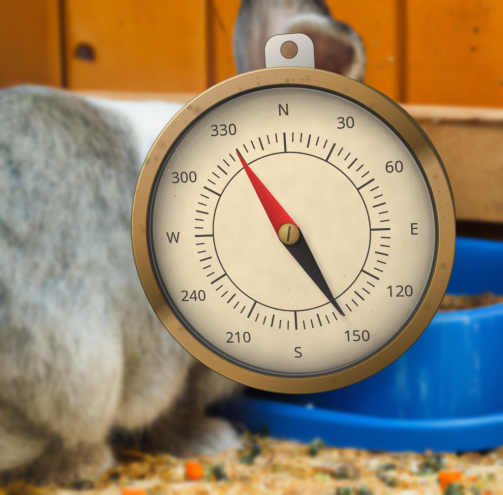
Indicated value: 330 °
